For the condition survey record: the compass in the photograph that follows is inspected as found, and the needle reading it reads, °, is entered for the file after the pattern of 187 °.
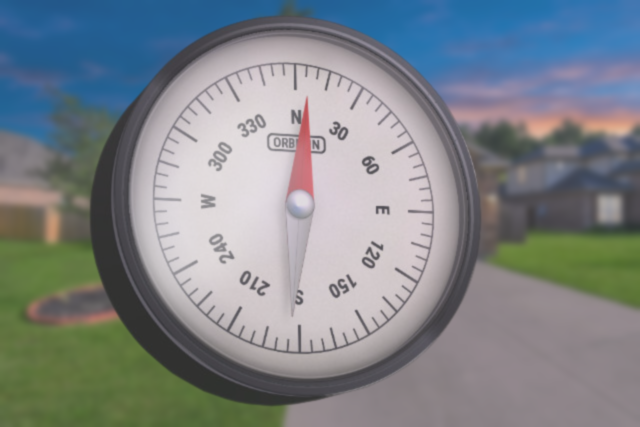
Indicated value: 5 °
